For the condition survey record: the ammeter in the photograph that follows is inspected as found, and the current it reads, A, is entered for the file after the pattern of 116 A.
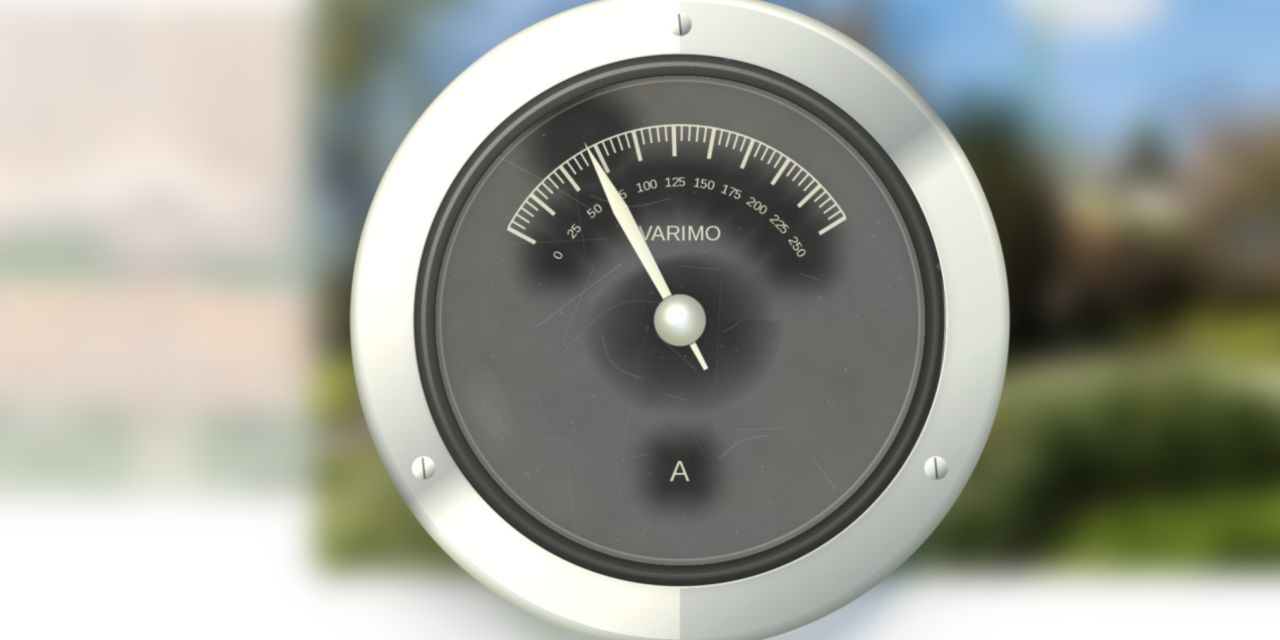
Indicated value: 70 A
